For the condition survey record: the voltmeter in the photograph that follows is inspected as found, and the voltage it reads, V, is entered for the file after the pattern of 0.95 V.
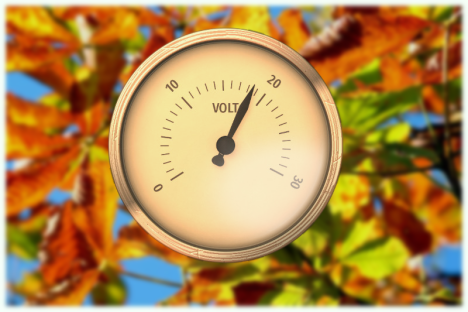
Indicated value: 18.5 V
